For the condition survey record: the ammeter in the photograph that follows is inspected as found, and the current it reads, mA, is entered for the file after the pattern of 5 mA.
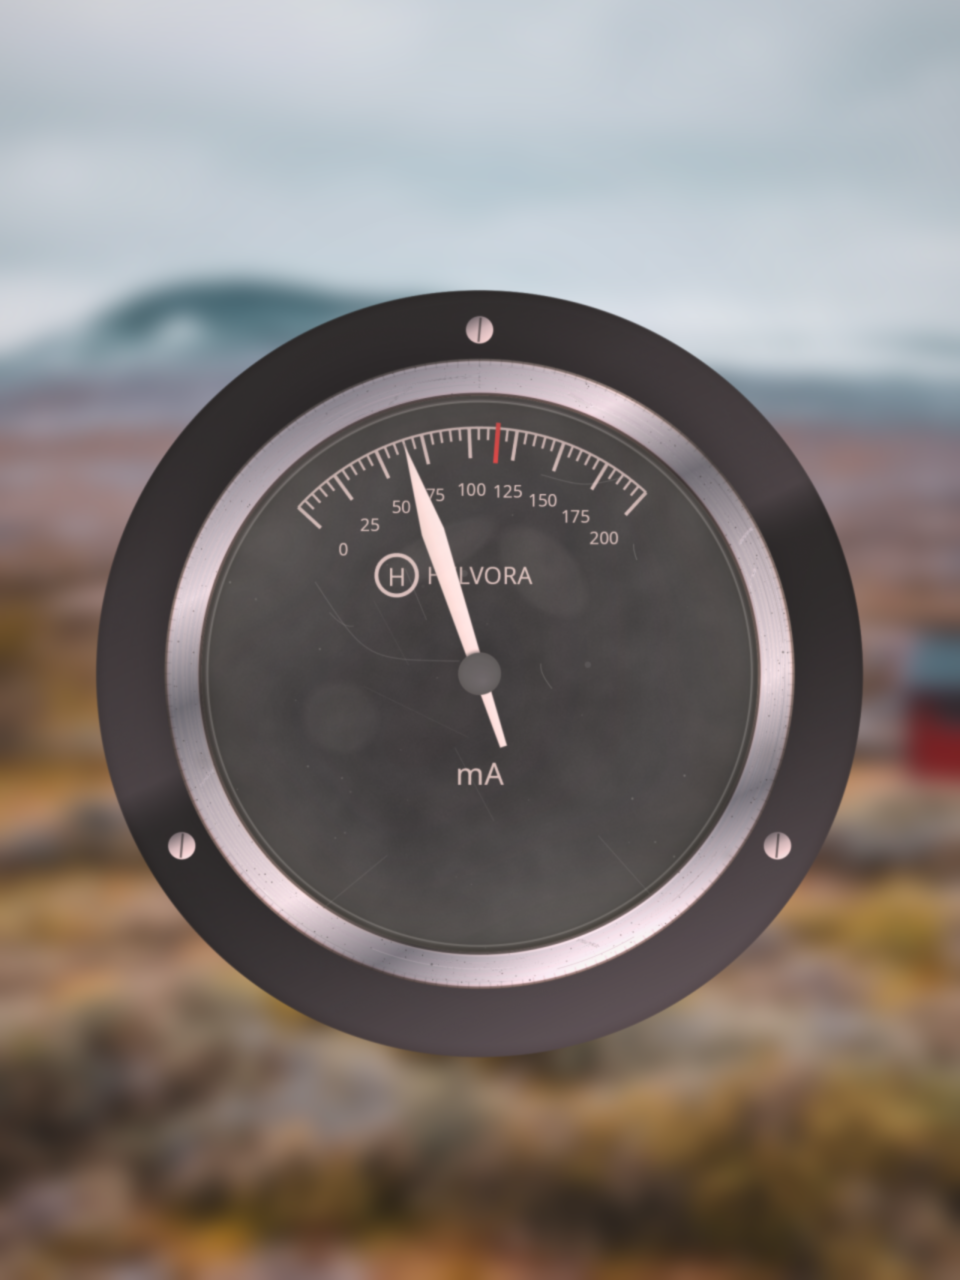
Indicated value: 65 mA
